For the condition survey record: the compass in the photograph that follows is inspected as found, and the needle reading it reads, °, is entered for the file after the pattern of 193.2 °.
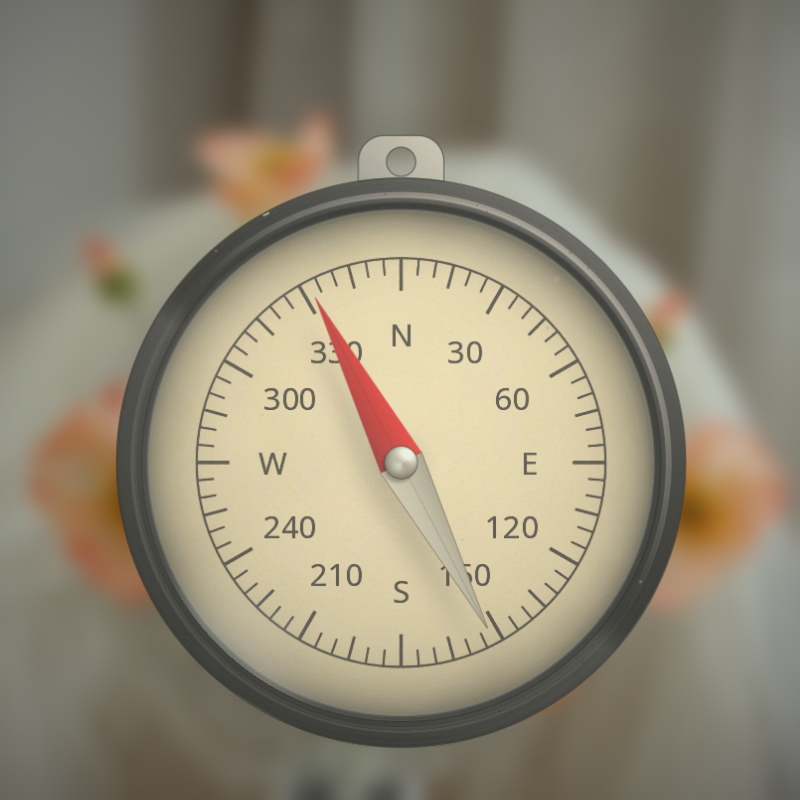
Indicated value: 332.5 °
